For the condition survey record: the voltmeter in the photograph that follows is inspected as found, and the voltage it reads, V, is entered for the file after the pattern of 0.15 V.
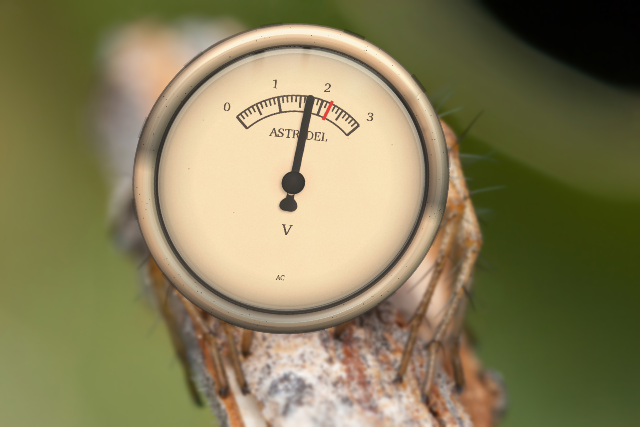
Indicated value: 1.7 V
